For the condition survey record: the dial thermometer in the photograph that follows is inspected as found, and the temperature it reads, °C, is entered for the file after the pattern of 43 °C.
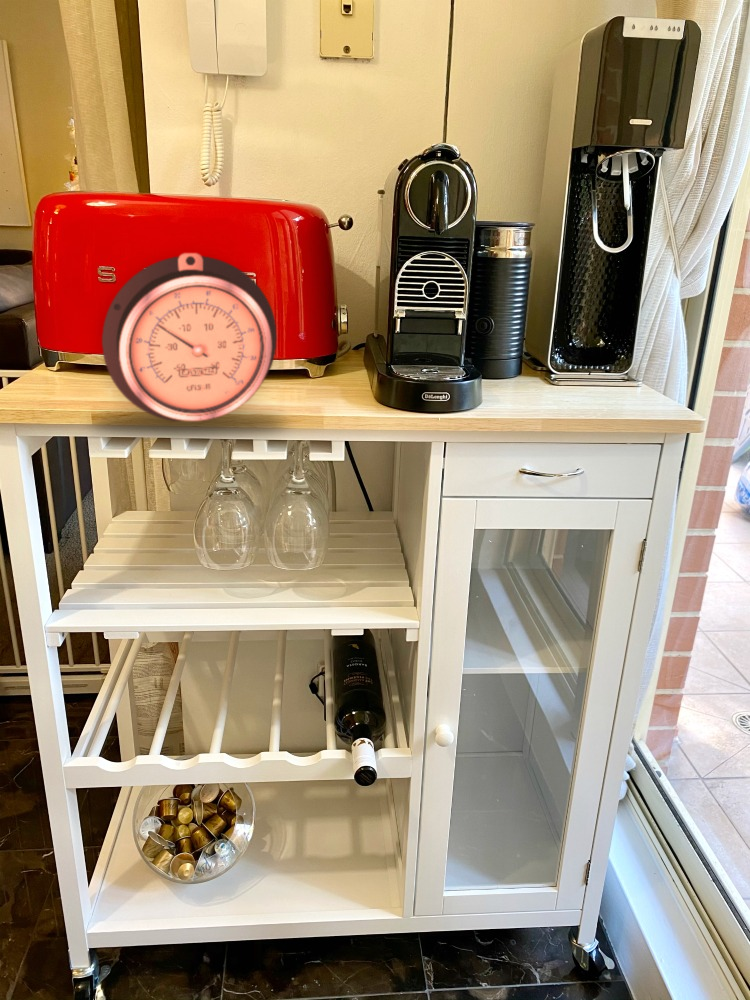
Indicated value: -20 °C
